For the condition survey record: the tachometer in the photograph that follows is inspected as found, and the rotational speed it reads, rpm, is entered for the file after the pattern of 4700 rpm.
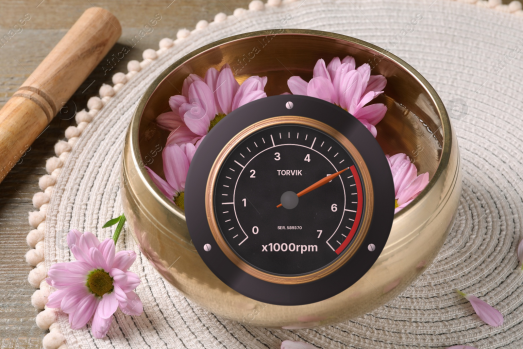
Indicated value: 5000 rpm
